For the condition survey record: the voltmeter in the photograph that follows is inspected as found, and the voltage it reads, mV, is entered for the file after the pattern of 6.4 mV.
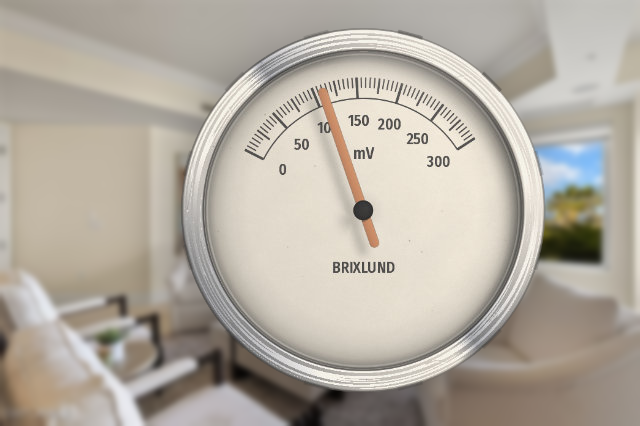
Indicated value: 110 mV
